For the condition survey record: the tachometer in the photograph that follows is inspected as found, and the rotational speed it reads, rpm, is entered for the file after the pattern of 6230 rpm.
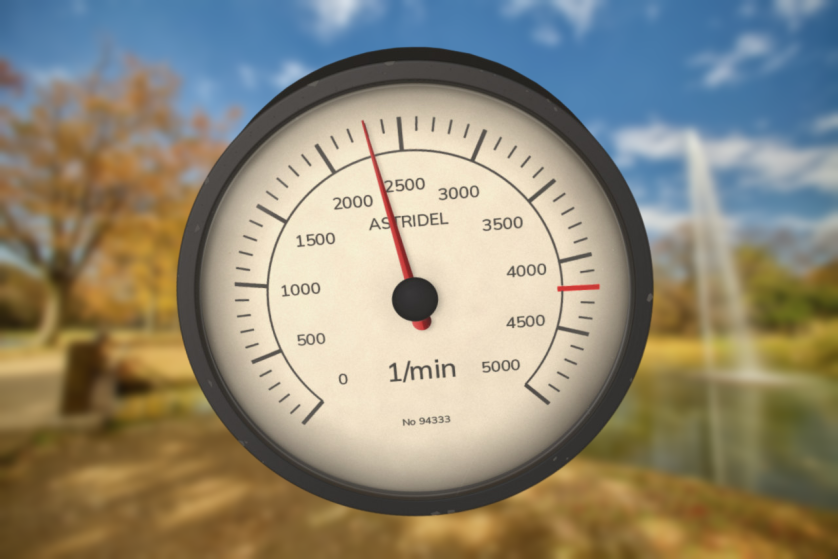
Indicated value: 2300 rpm
